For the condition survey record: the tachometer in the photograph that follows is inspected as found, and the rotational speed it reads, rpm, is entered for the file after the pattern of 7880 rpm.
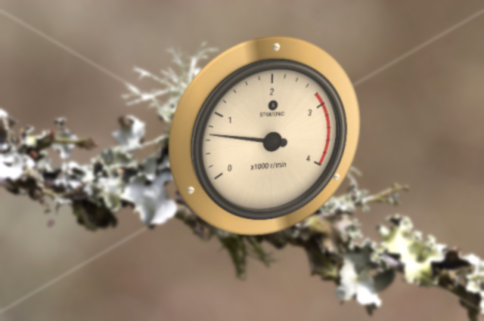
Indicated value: 700 rpm
